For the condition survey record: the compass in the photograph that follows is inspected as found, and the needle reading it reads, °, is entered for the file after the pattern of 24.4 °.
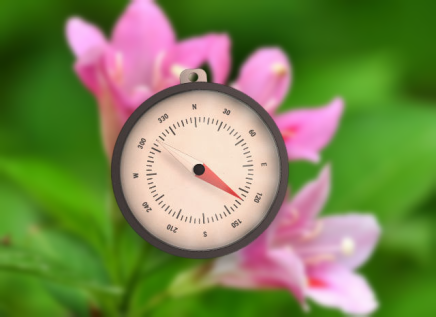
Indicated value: 130 °
